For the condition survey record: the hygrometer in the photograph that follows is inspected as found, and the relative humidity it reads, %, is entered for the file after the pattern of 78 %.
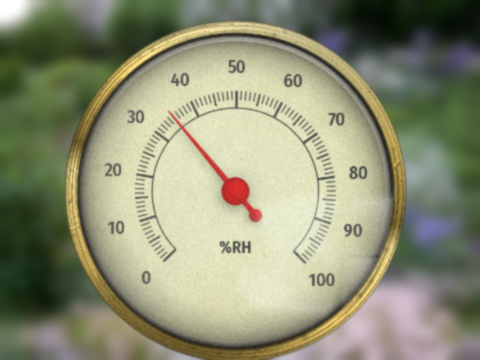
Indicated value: 35 %
